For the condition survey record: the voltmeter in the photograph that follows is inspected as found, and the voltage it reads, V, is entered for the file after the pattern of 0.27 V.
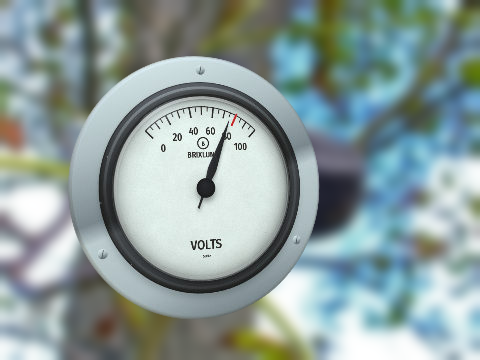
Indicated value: 75 V
